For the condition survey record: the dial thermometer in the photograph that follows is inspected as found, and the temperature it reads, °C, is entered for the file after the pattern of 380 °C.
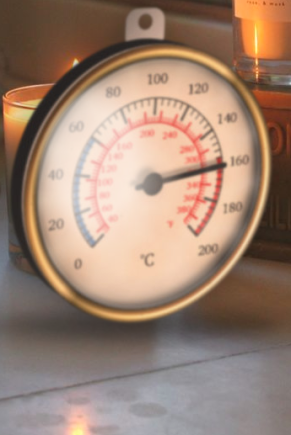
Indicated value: 160 °C
